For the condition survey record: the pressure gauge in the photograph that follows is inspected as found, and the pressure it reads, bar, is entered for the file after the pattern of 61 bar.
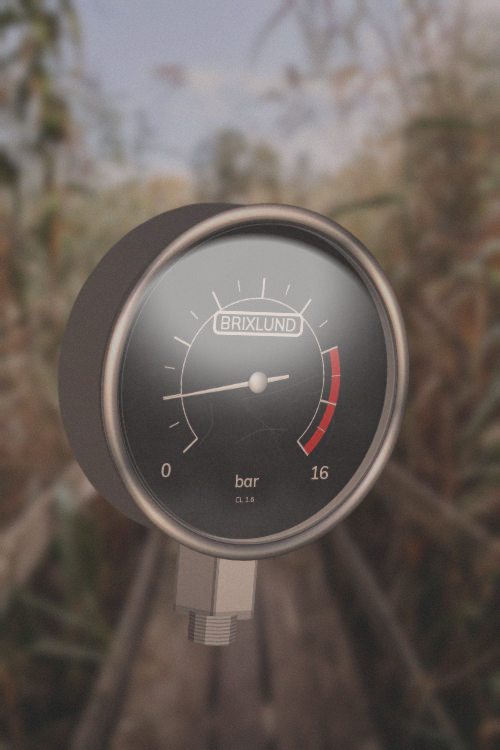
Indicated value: 2 bar
